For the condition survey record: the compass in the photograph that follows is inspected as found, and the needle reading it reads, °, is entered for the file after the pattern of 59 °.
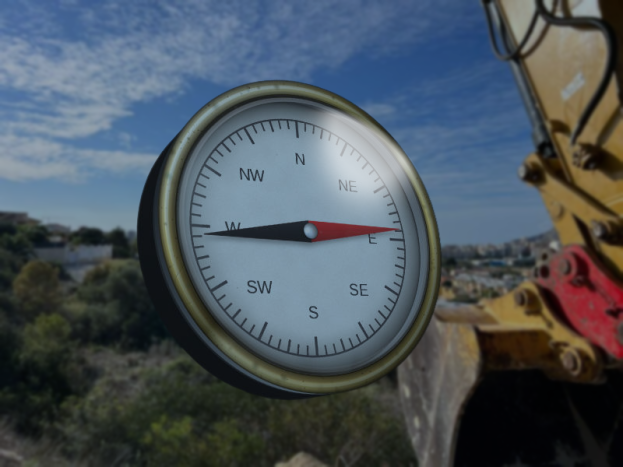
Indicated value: 85 °
